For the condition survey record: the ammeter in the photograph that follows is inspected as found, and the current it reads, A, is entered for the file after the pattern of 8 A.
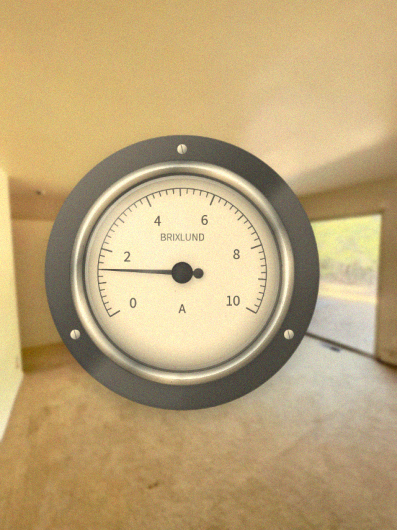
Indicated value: 1.4 A
